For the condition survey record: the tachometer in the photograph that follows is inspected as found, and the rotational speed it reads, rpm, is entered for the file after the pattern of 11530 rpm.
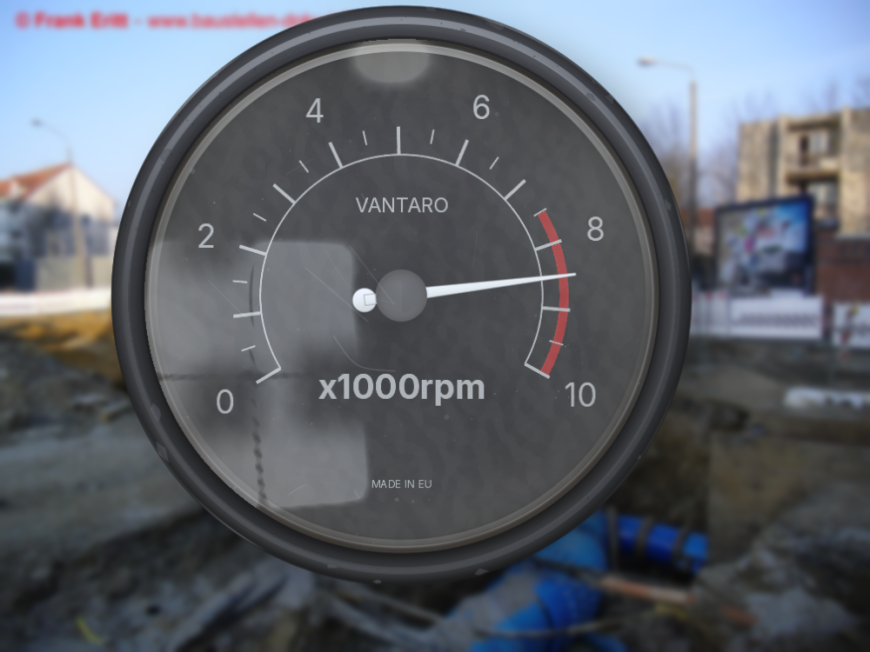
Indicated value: 8500 rpm
